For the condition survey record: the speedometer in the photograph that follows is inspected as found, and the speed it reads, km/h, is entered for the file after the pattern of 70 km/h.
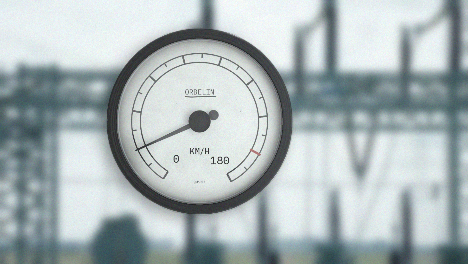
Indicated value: 20 km/h
